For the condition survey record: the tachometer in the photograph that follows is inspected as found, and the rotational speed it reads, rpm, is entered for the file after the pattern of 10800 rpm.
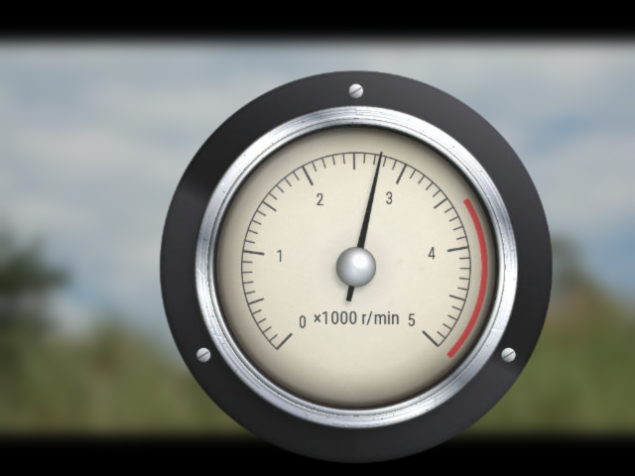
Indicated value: 2750 rpm
